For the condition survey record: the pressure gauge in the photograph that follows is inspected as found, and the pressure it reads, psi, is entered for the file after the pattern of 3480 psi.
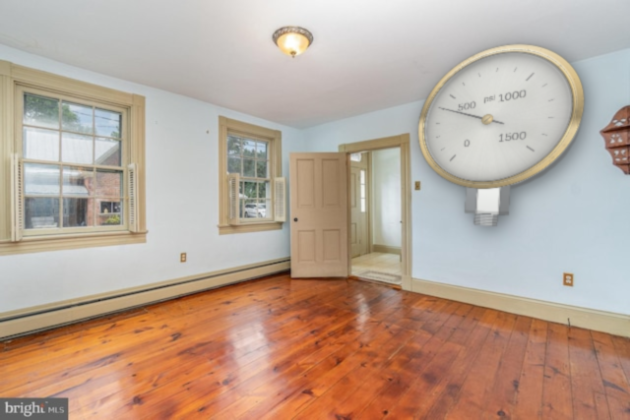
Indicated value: 400 psi
